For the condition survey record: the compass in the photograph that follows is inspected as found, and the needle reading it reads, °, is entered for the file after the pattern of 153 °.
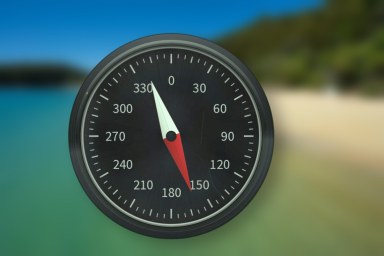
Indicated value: 160 °
